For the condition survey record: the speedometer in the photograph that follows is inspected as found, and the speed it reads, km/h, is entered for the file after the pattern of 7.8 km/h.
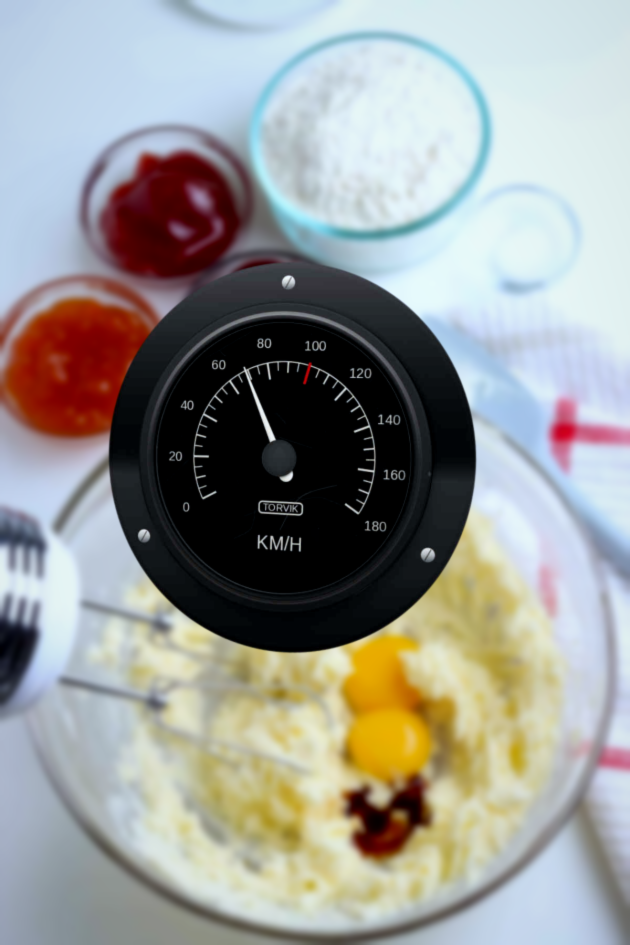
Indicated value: 70 km/h
